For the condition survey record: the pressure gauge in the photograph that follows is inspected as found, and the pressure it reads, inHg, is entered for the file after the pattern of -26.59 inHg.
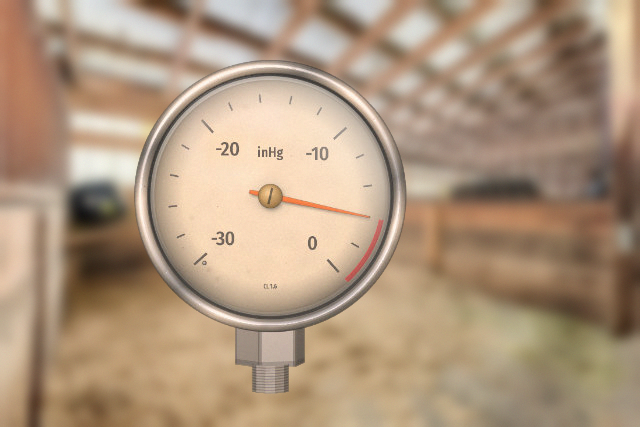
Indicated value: -4 inHg
